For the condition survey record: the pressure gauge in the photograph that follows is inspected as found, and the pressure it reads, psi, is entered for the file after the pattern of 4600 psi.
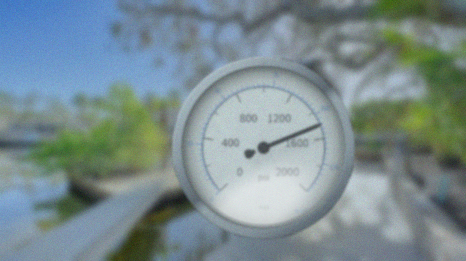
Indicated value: 1500 psi
